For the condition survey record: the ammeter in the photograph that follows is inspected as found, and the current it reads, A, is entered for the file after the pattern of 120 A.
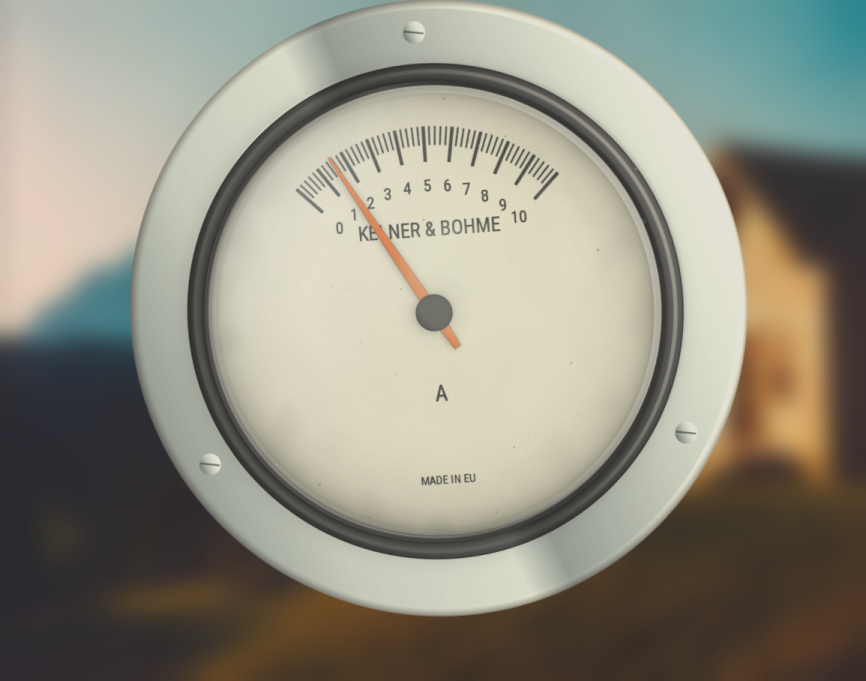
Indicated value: 1.6 A
